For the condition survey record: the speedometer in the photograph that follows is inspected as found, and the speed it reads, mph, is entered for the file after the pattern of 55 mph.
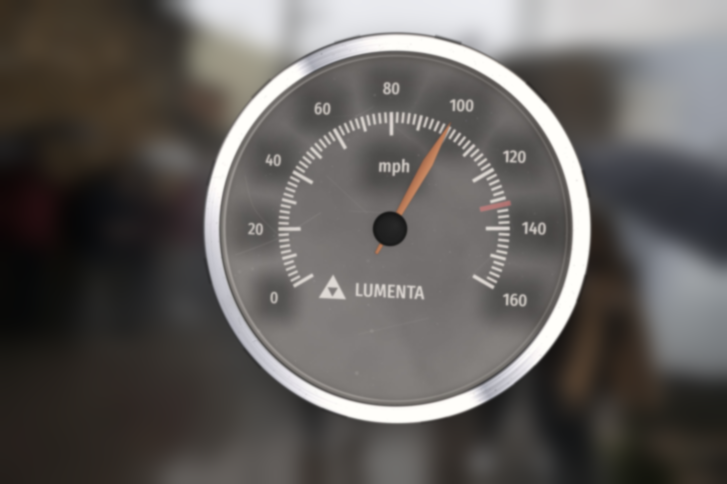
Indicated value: 100 mph
